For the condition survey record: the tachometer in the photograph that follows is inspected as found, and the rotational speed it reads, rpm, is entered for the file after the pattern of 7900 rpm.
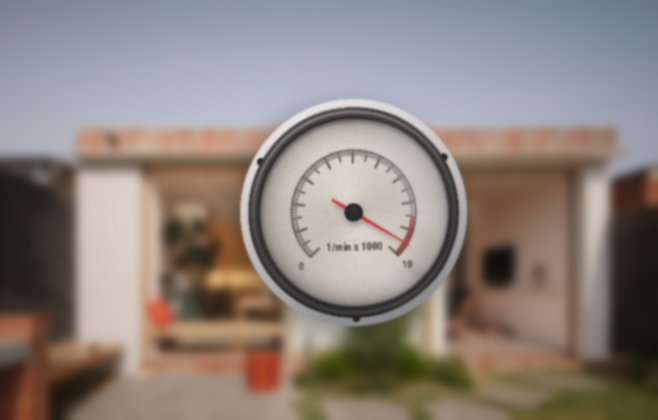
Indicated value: 9500 rpm
